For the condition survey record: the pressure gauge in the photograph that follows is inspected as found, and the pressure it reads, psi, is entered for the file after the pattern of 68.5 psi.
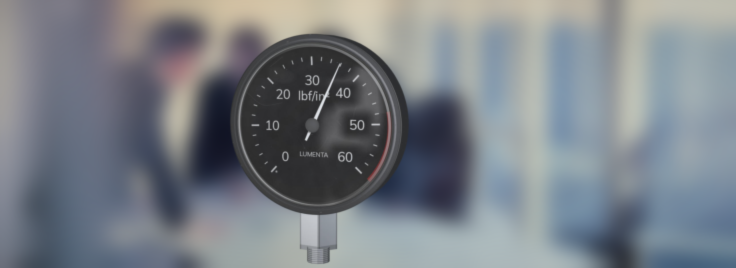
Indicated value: 36 psi
